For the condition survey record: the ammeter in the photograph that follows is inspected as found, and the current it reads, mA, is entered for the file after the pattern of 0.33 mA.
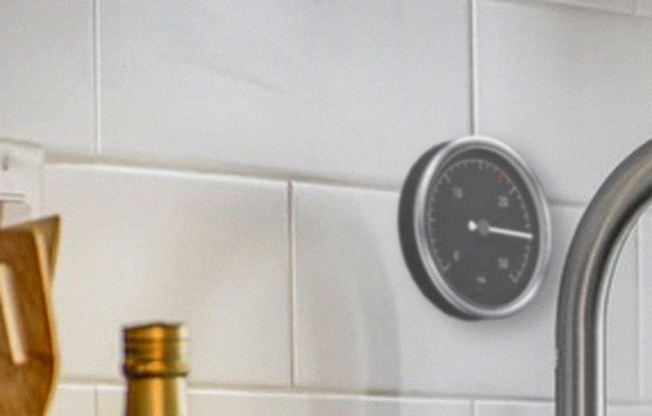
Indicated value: 25 mA
